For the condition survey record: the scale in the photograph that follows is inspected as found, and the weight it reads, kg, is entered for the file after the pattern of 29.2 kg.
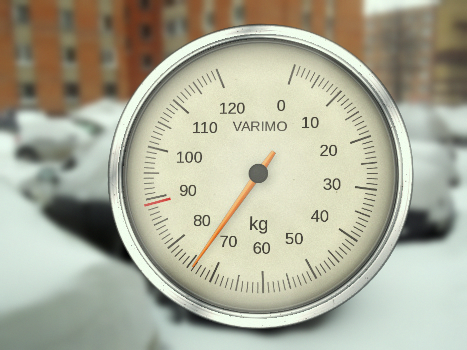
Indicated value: 74 kg
